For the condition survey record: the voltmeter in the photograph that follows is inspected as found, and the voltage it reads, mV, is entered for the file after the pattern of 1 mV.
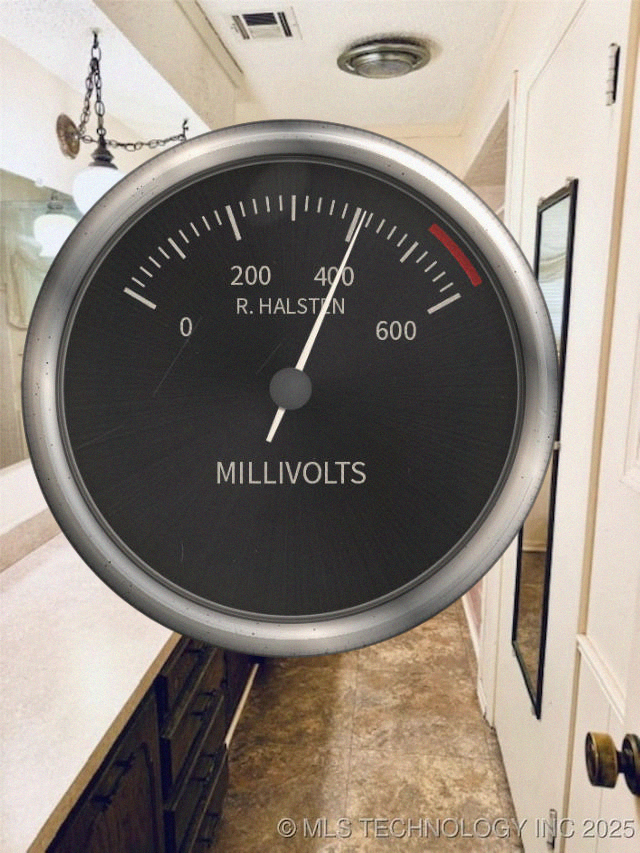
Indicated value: 410 mV
